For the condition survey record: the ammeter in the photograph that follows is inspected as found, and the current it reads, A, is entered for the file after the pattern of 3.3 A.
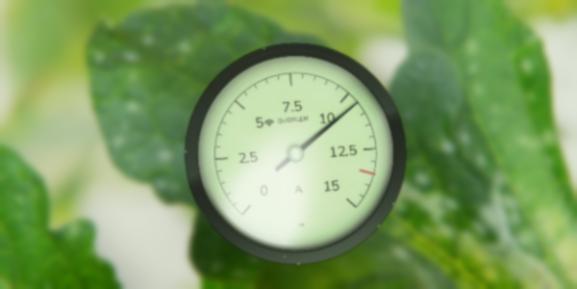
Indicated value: 10.5 A
